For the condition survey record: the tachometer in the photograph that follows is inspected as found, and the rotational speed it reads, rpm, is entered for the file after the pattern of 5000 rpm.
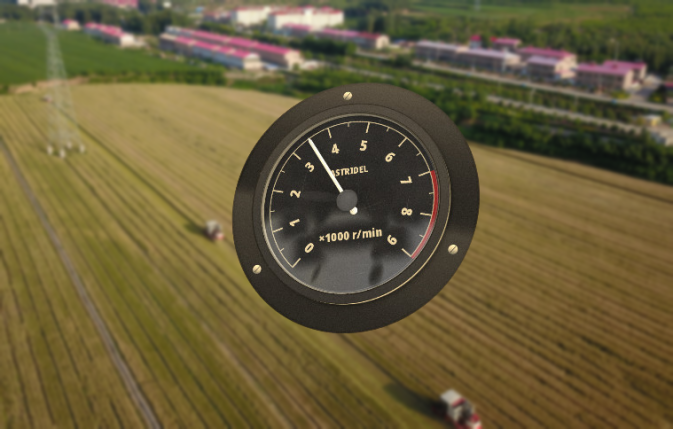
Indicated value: 3500 rpm
